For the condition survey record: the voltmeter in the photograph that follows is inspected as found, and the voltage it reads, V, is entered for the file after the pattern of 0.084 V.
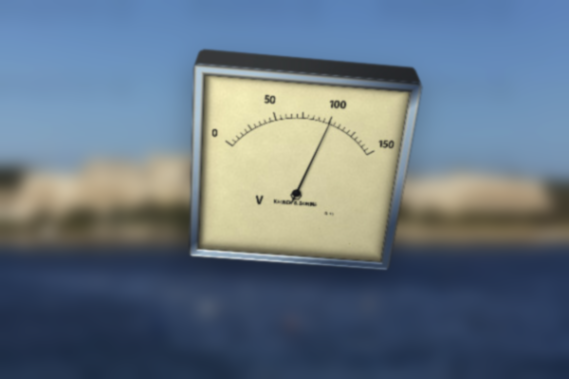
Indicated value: 100 V
